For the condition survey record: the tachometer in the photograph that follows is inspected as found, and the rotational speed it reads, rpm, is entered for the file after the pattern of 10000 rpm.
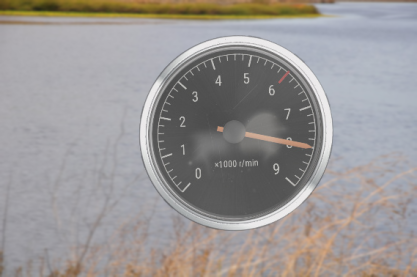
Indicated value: 8000 rpm
